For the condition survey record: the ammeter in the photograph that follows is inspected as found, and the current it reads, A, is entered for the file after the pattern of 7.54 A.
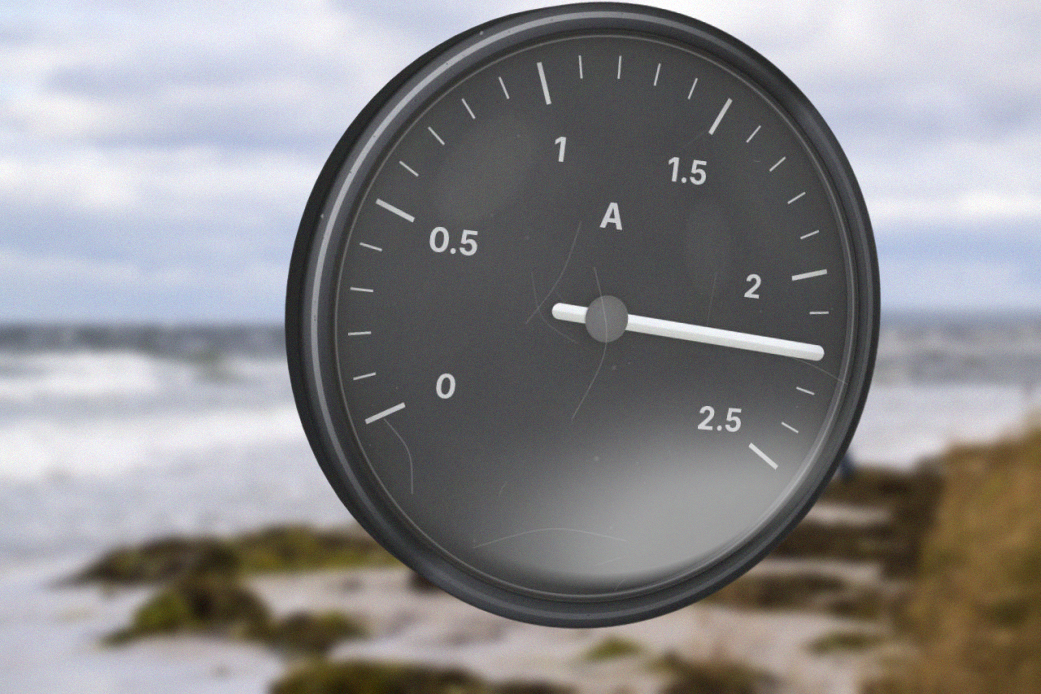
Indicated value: 2.2 A
